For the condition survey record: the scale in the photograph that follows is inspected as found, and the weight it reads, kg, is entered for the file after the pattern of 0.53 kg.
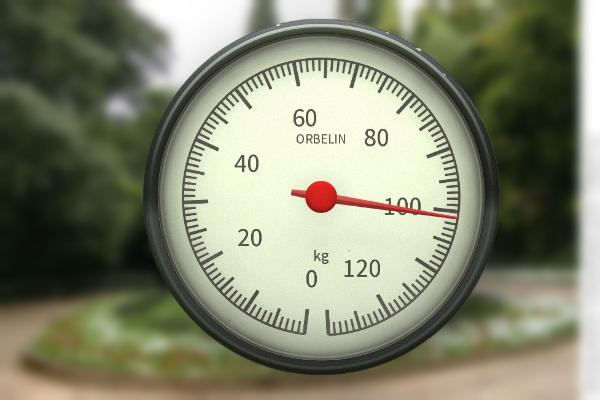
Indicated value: 101 kg
